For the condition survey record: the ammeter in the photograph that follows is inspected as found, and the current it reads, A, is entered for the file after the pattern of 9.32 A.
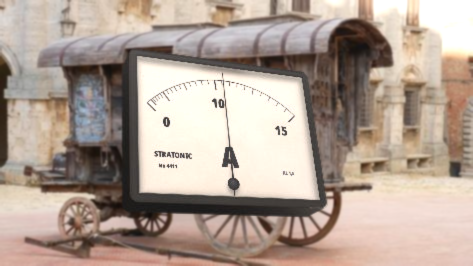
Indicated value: 10.5 A
